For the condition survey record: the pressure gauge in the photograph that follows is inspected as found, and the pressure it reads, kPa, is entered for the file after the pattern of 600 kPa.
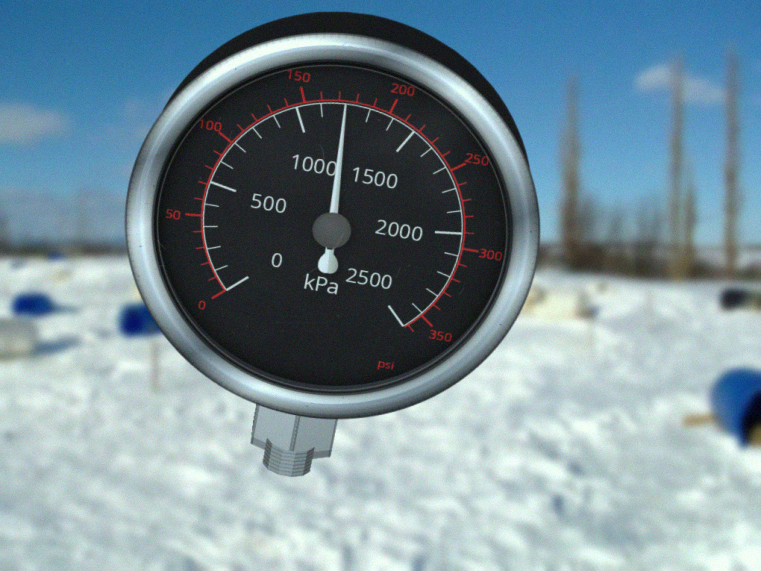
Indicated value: 1200 kPa
